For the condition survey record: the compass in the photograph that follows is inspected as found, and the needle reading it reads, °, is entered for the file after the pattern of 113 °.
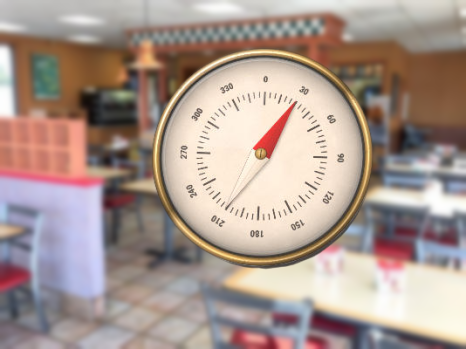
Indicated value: 30 °
